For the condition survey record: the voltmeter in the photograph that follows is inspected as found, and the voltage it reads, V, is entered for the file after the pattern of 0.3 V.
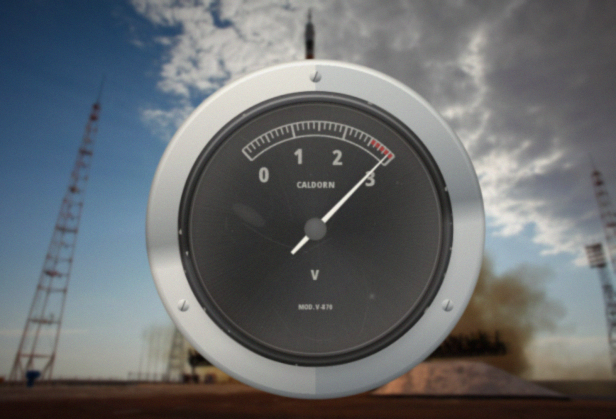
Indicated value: 2.9 V
